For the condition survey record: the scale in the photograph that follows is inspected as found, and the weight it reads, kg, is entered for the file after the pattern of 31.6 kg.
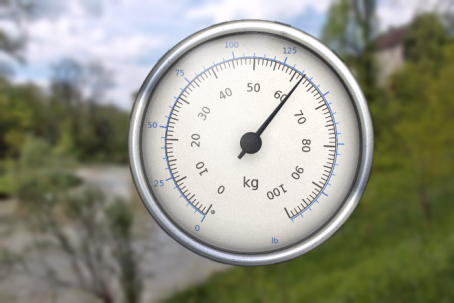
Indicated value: 62 kg
